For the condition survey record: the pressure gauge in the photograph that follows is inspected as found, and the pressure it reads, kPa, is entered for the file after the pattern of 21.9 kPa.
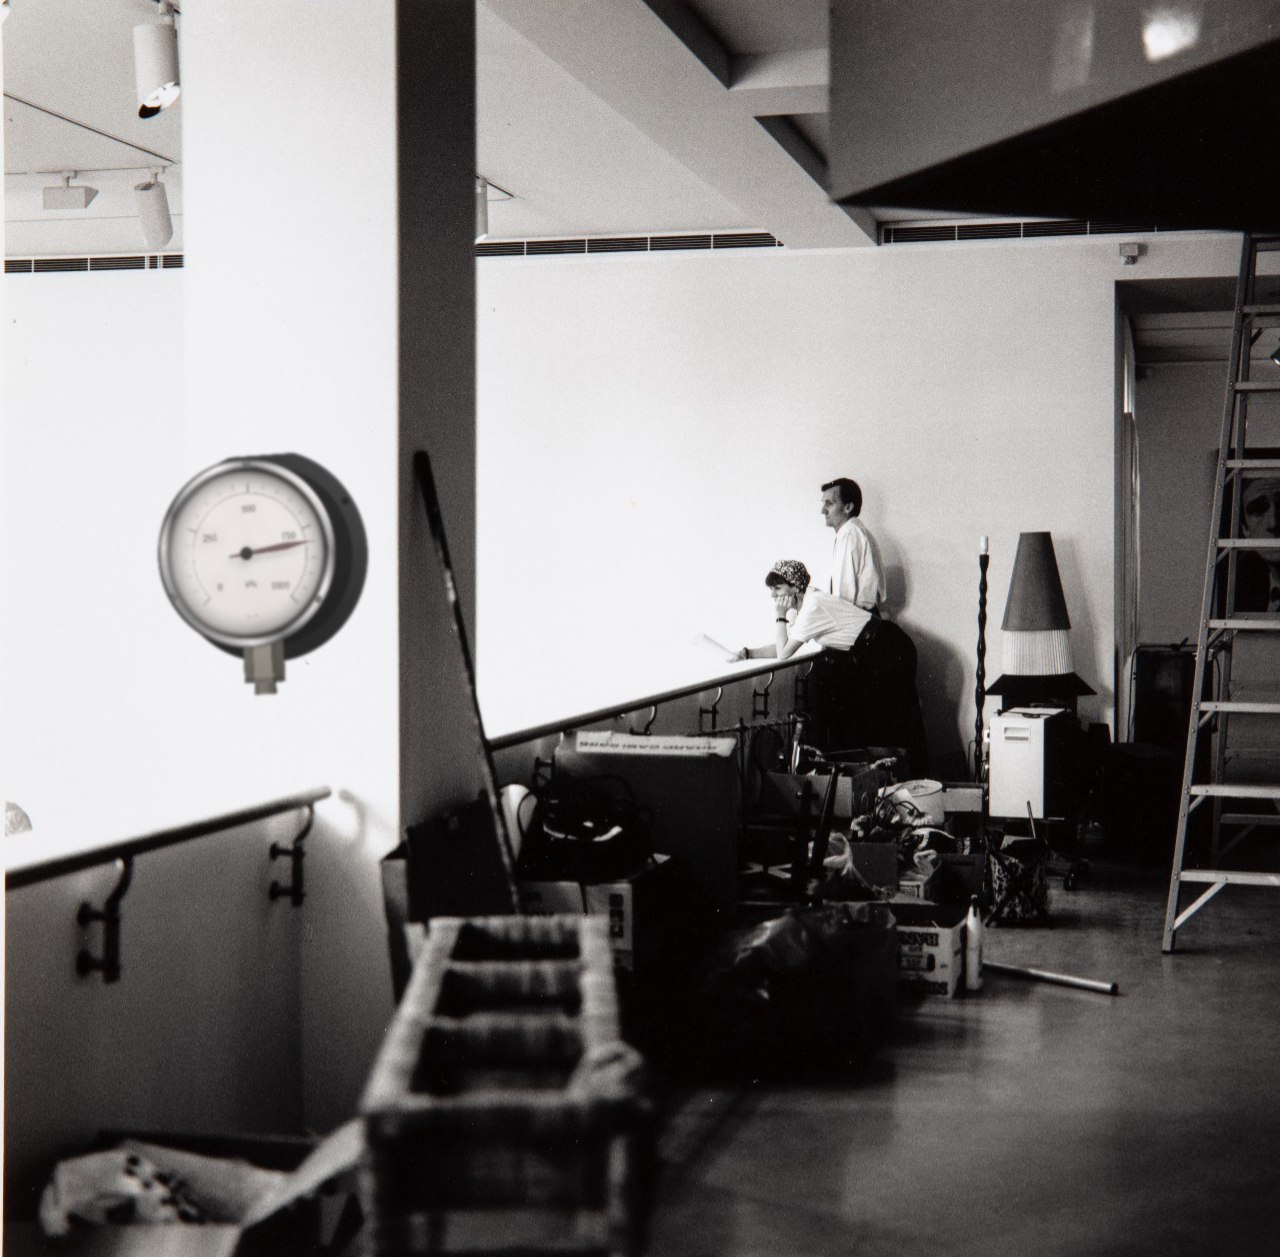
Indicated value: 800 kPa
